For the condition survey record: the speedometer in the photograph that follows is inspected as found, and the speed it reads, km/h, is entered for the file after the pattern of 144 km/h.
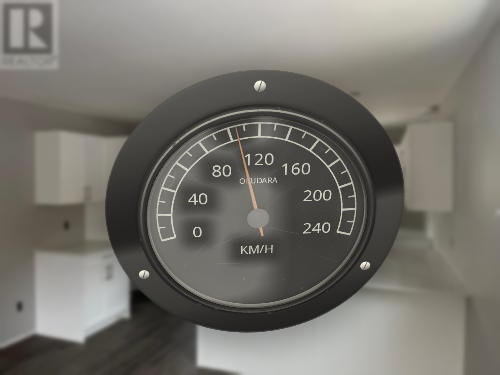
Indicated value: 105 km/h
